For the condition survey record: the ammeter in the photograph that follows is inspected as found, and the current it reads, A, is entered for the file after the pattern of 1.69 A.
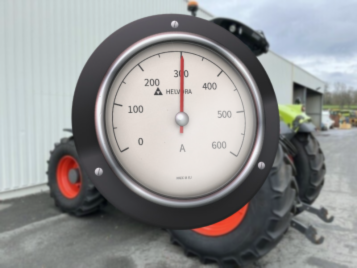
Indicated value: 300 A
